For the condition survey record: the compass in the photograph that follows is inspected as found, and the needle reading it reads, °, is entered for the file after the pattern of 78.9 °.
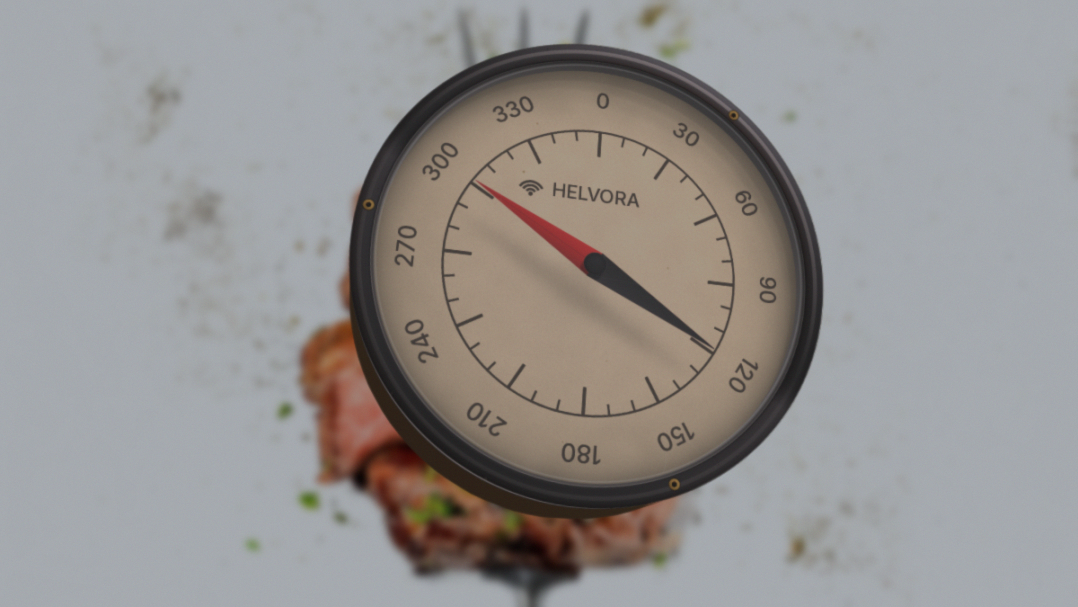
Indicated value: 300 °
